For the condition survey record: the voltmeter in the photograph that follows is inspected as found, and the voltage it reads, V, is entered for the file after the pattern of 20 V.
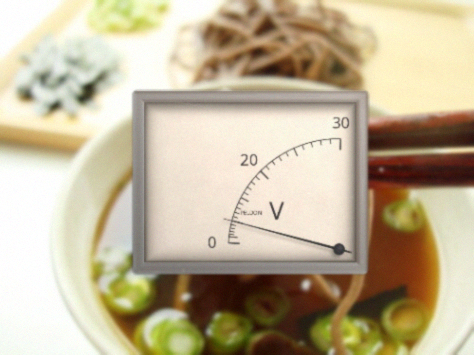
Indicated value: 10 V
